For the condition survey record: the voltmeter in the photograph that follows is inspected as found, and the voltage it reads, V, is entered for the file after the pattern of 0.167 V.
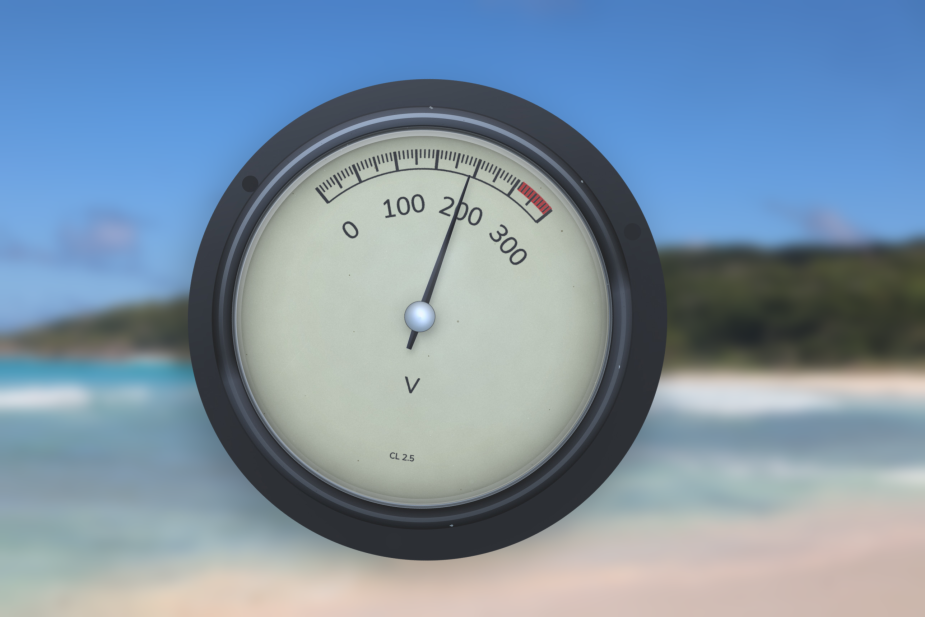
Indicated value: 195 V
